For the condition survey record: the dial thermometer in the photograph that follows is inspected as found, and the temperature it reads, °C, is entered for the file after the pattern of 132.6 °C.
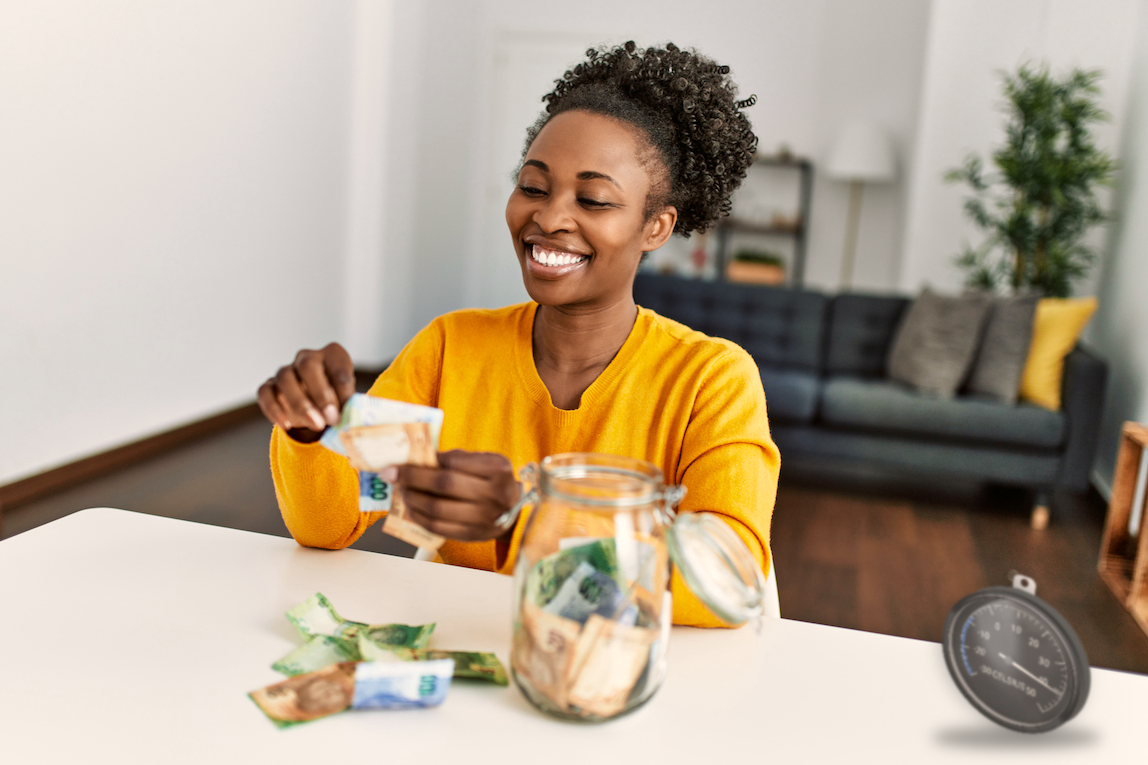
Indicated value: 40 °C
